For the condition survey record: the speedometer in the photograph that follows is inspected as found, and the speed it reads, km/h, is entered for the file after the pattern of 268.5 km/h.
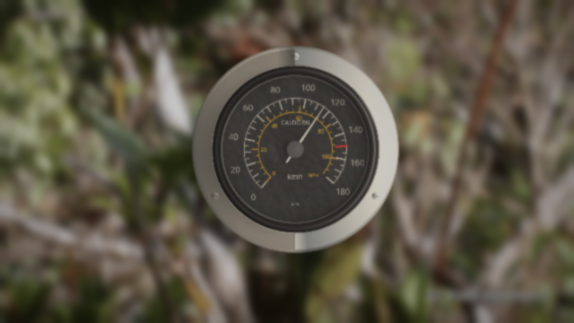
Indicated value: 115 km/h
